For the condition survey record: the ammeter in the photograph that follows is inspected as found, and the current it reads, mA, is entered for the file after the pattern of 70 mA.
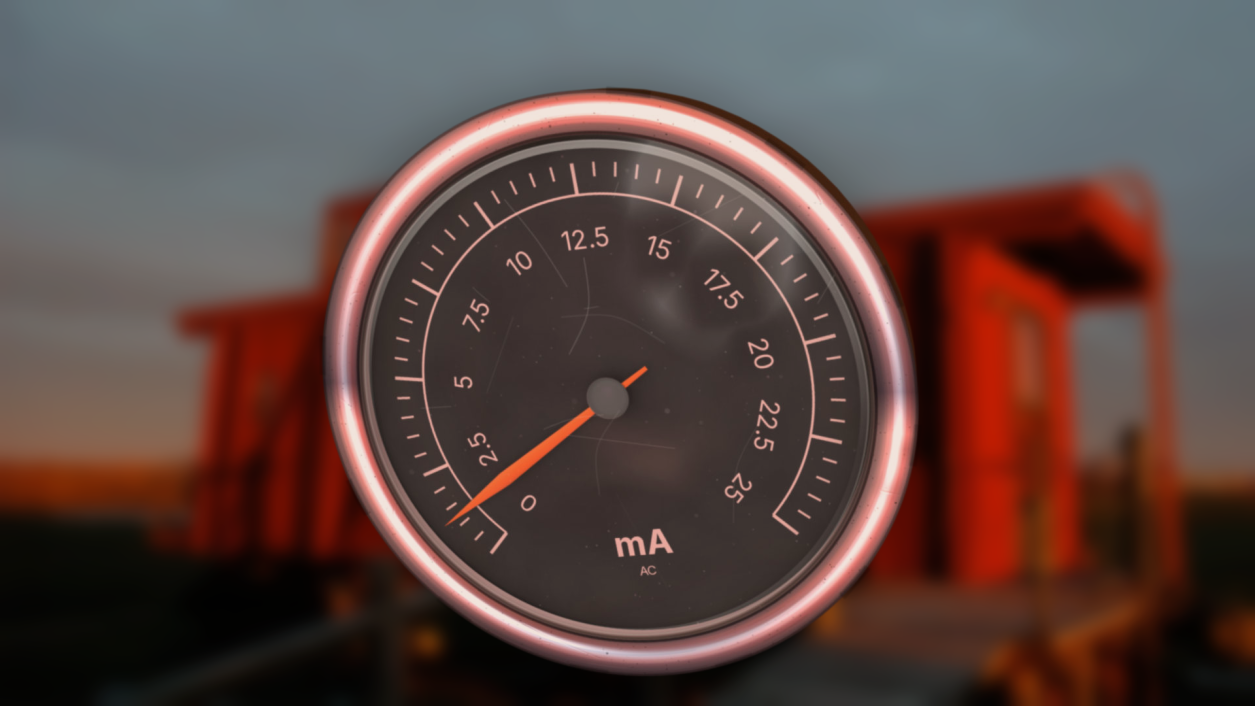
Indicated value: 1.25 mA
